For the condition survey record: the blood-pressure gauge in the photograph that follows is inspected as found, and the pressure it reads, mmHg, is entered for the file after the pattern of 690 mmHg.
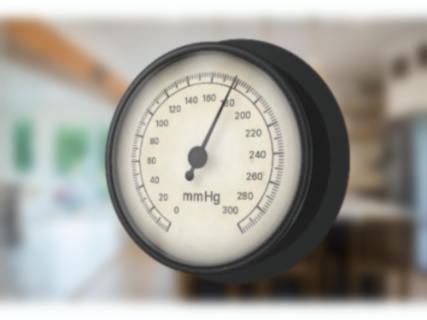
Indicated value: 180 mmHg
